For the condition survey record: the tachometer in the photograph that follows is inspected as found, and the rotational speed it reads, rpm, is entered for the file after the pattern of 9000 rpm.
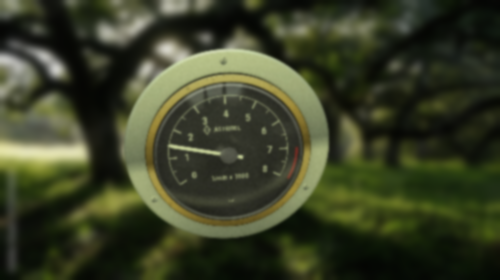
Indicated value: 1500 rpm
